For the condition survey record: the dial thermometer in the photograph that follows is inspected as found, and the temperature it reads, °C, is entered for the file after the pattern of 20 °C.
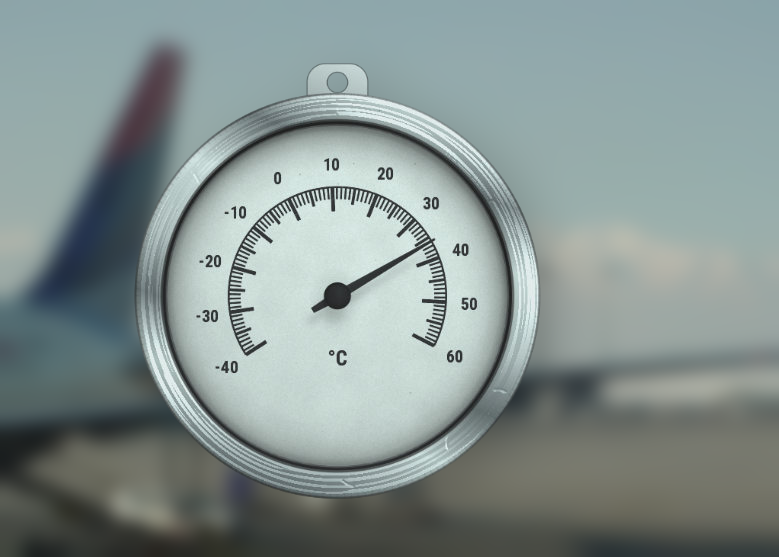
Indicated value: 36 °C
